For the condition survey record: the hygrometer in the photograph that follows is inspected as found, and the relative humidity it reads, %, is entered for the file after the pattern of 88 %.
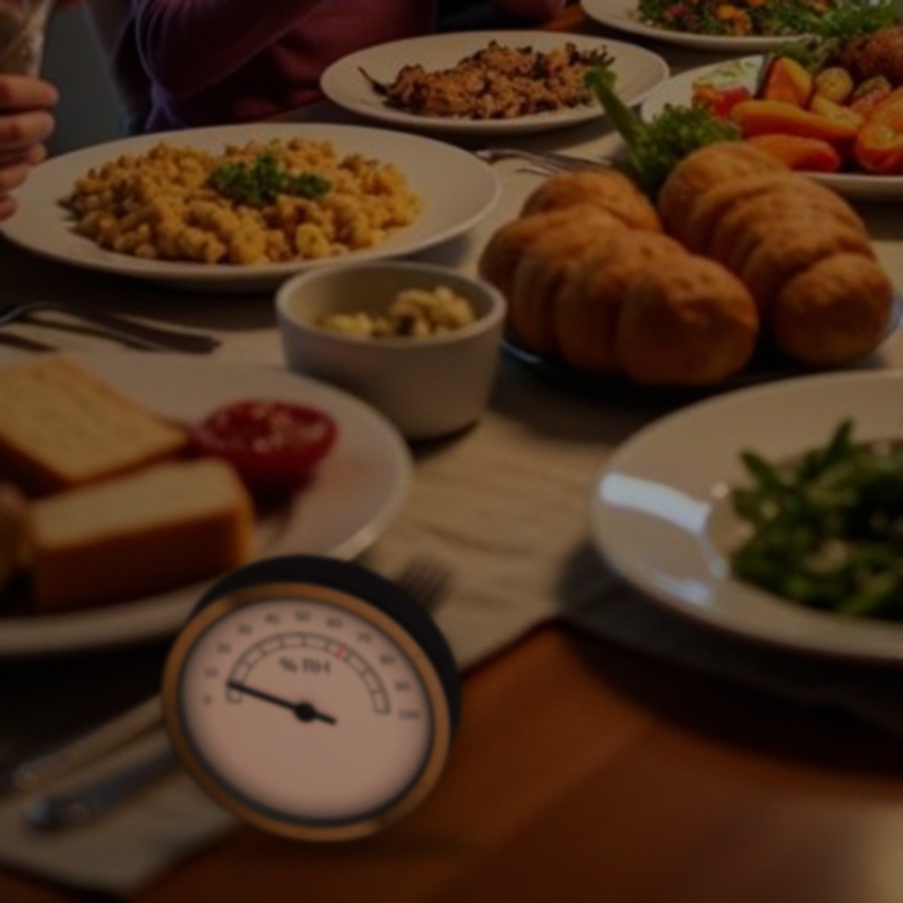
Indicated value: 10 %
